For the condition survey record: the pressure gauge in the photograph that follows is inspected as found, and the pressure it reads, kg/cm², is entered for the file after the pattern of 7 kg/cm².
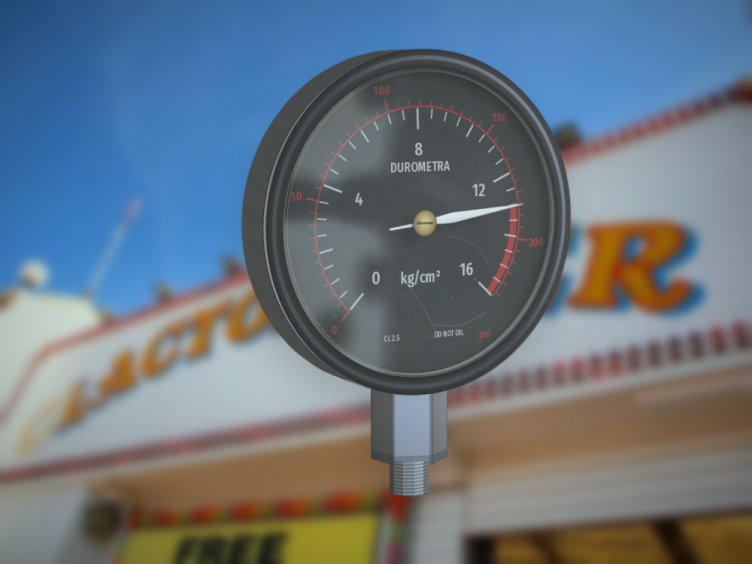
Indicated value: 13 kg/cm²
